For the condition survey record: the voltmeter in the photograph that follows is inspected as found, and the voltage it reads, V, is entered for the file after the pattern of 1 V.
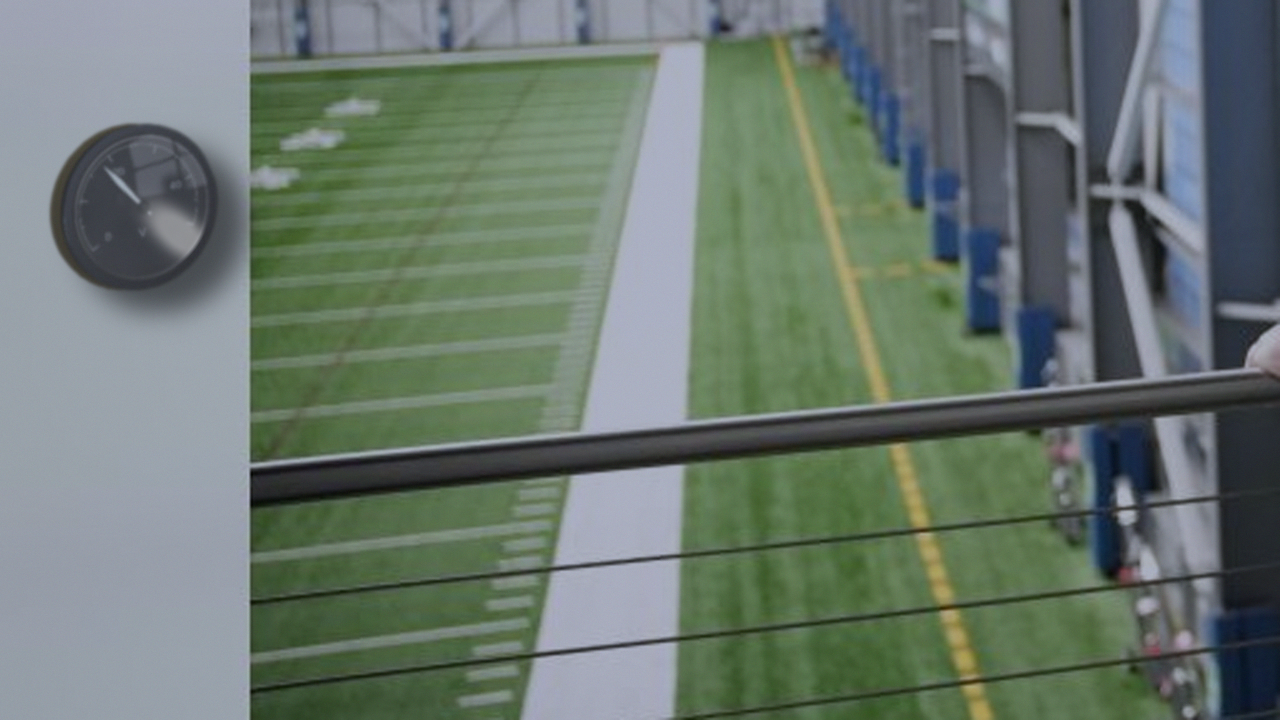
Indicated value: 17.5 V
